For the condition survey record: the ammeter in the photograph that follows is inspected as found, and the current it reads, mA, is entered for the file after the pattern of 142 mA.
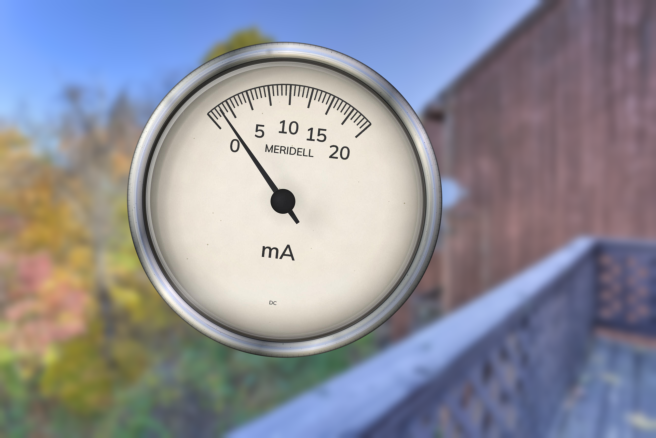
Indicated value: 1.5 mA
